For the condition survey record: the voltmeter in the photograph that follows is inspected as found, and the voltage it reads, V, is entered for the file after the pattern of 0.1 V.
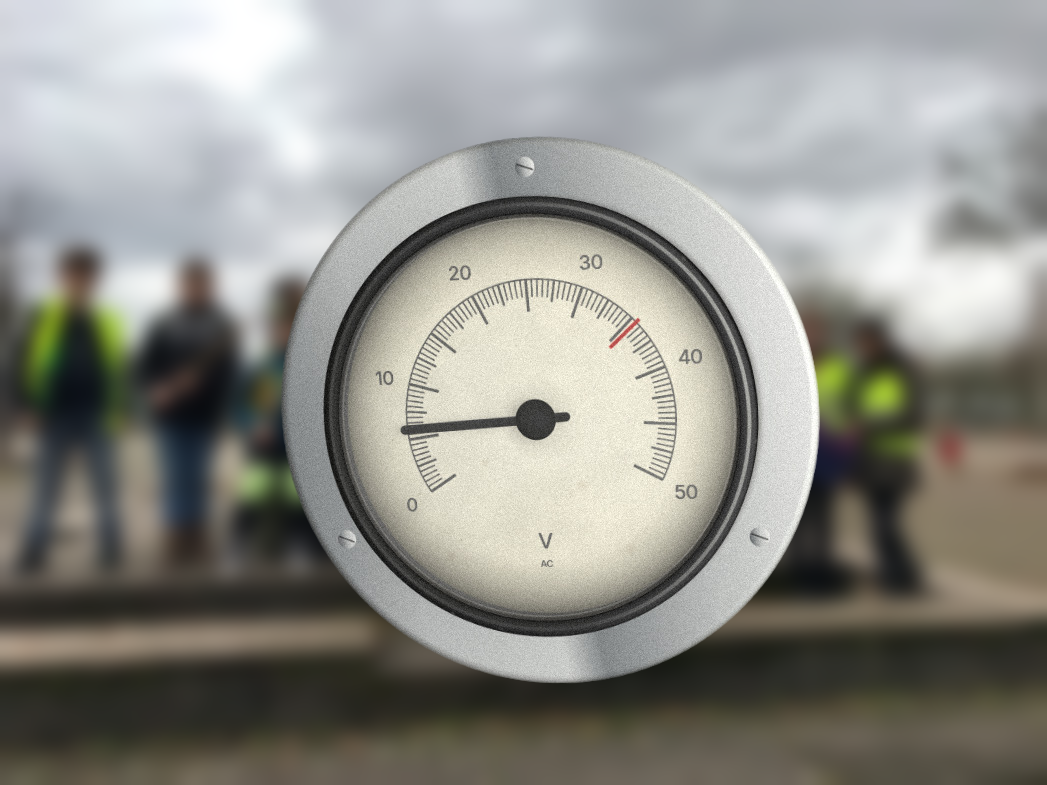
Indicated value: 6 V
